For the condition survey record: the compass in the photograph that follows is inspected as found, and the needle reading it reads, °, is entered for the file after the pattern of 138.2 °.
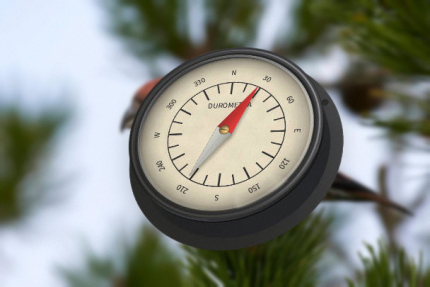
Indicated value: 30 °
